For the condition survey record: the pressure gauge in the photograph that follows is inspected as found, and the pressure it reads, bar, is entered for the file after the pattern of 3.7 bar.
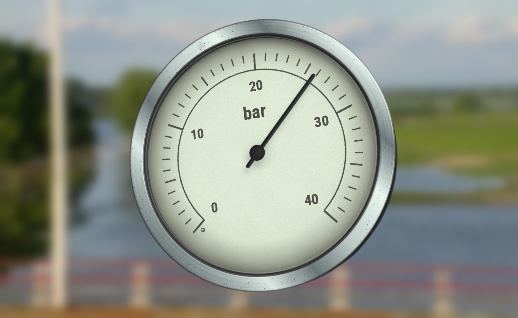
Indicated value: 26 bar
